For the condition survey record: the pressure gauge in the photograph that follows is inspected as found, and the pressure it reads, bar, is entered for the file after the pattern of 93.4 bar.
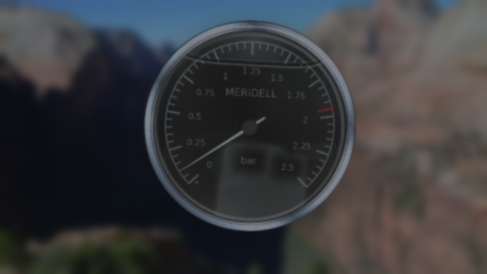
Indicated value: 0.1 bar
